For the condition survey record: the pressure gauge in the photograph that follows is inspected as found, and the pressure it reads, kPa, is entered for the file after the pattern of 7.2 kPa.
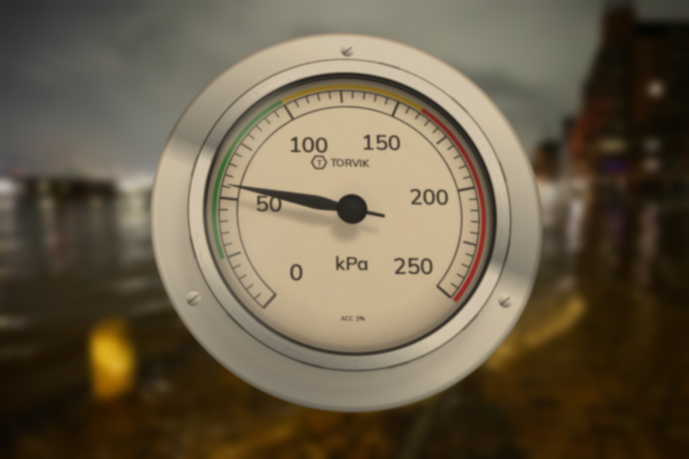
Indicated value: 55 kPa
